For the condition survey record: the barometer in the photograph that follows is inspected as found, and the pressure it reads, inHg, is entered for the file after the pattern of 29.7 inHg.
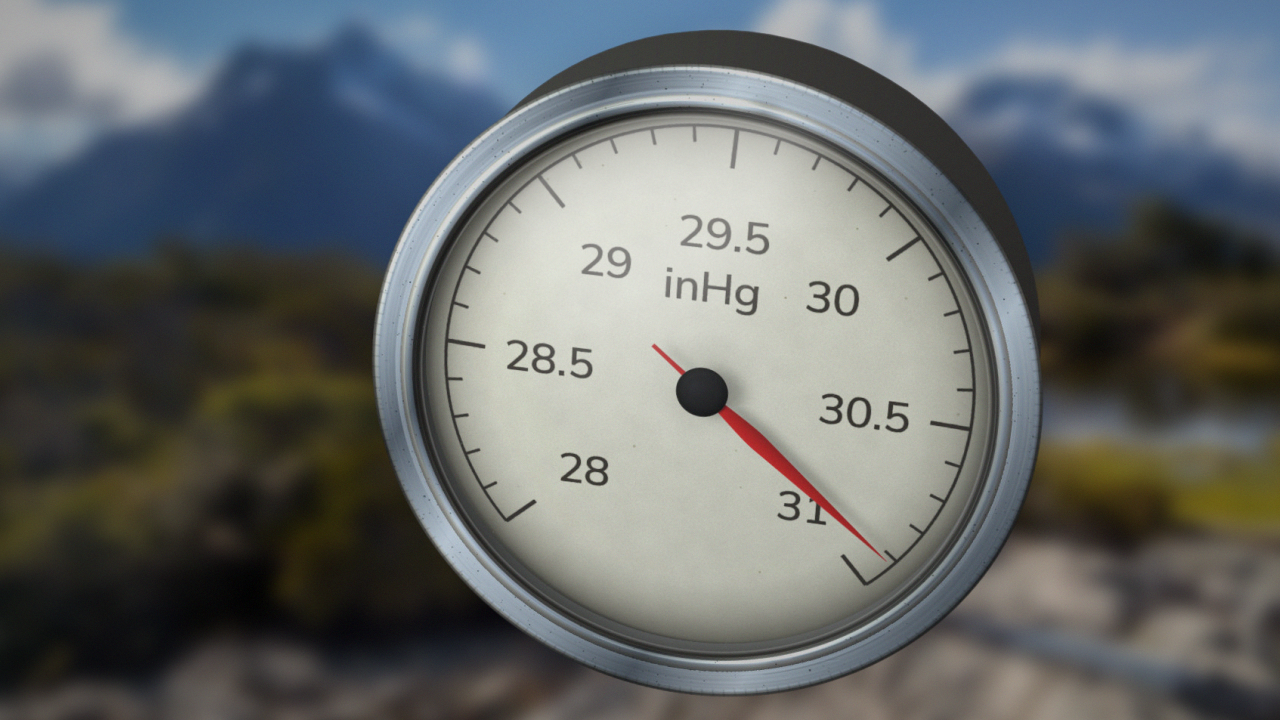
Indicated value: 30.9 inHg
